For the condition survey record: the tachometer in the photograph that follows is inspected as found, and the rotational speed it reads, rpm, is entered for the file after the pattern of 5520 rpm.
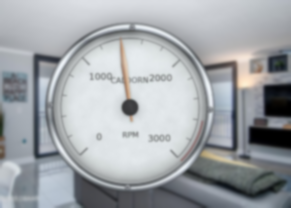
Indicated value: 1400 rpm
